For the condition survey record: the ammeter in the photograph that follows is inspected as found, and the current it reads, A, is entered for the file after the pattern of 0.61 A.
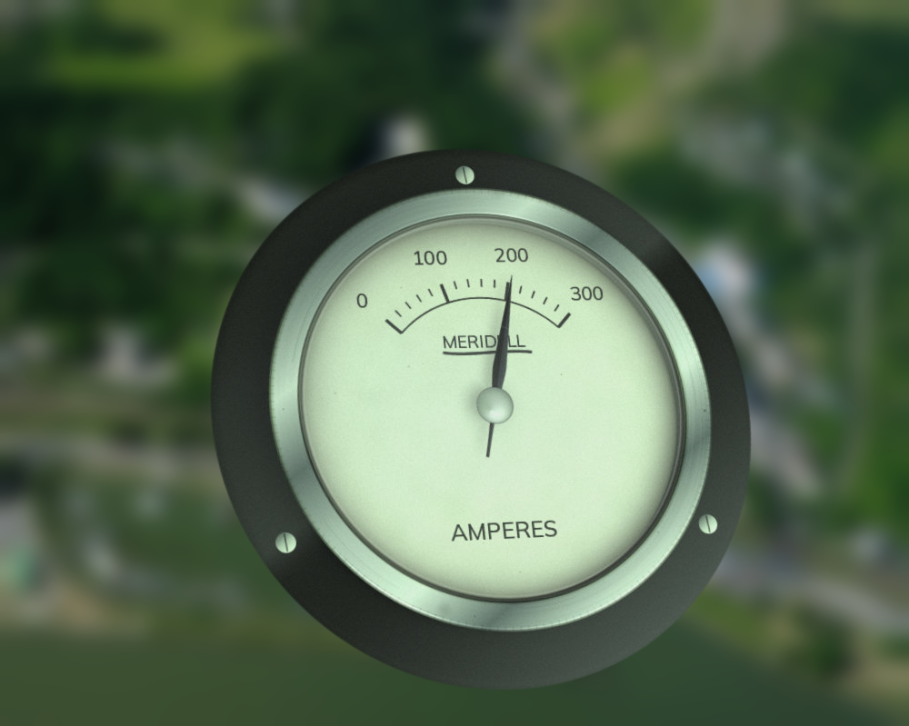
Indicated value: 200 A
